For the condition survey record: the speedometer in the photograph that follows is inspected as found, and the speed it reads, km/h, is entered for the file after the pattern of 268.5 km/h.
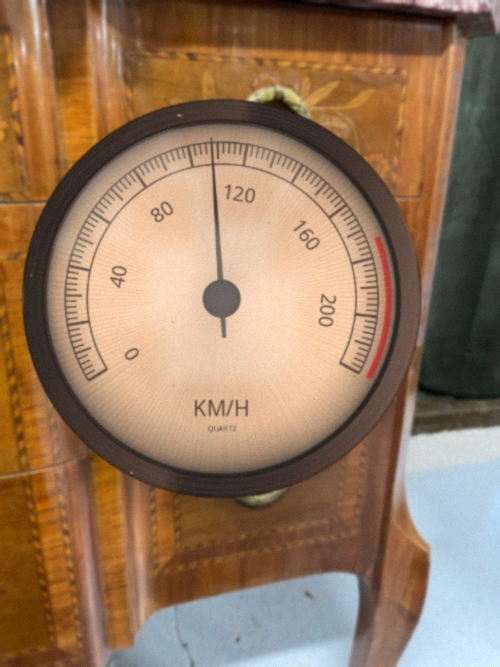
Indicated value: 108 km/h
